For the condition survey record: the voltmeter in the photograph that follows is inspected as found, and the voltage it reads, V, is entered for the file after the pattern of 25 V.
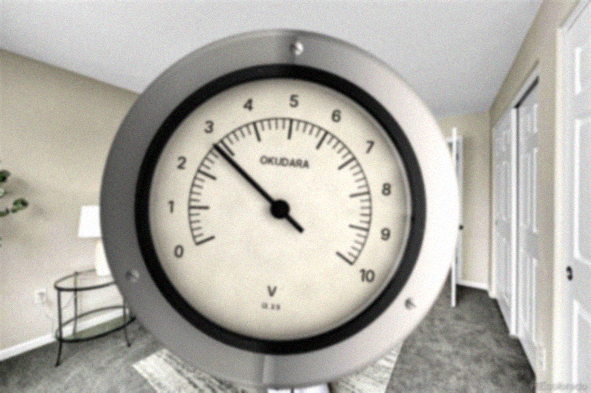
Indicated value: 2.8 V
